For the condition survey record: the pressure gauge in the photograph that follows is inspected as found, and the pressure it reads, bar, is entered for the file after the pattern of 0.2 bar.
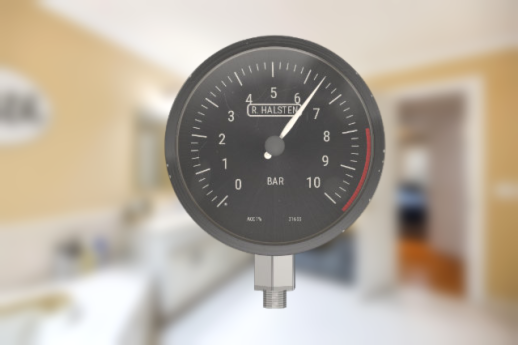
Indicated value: 6.4 bar
